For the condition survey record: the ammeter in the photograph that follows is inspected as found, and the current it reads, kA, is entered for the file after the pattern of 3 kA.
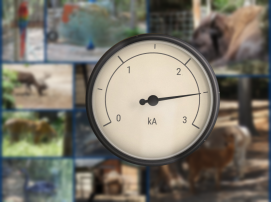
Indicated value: 2.5 kA
